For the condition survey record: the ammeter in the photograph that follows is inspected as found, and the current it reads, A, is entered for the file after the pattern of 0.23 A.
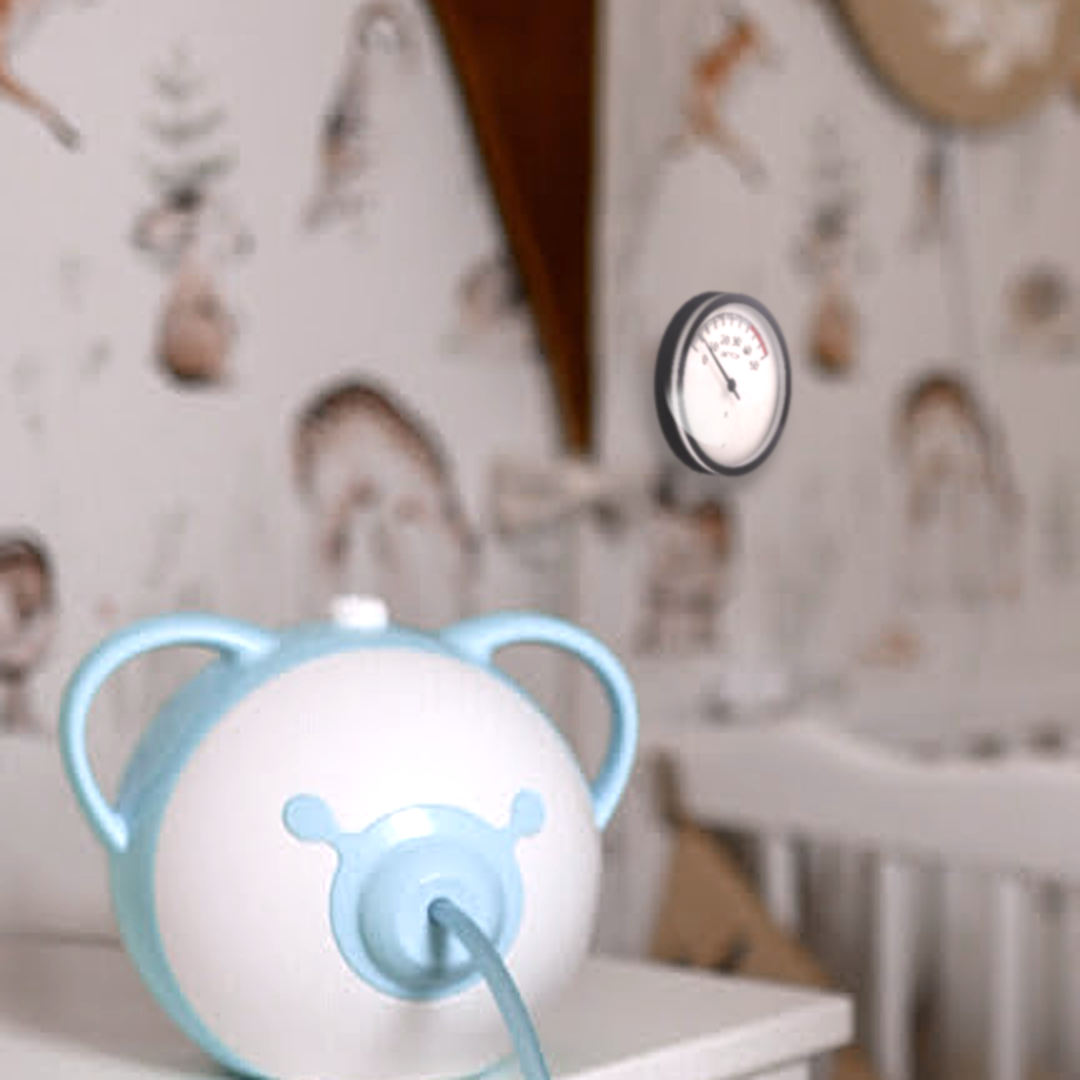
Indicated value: 5 A
